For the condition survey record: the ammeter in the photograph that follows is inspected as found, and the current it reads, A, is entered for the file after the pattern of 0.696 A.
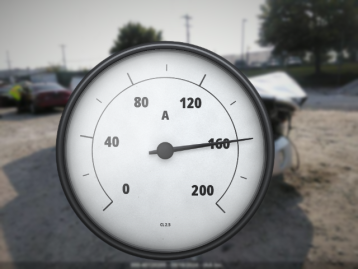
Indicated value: 160 A
